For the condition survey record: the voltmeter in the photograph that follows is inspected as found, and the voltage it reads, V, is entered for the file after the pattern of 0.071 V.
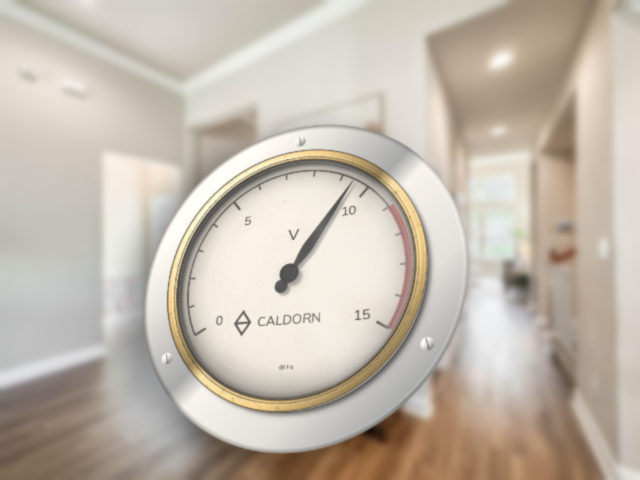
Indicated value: 9.5 V
